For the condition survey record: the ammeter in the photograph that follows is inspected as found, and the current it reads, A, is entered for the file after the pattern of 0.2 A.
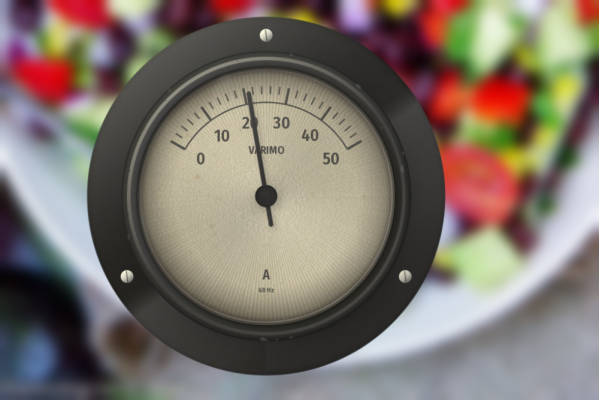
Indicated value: 21 A
